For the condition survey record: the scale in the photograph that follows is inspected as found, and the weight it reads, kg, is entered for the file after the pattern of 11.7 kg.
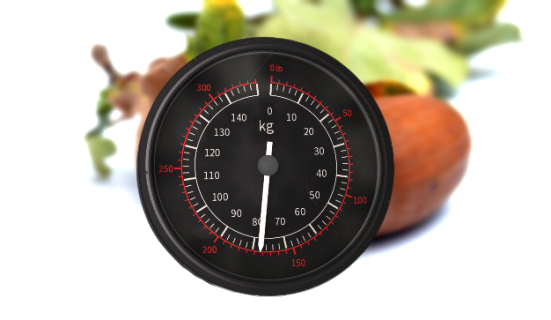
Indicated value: 78 kg
